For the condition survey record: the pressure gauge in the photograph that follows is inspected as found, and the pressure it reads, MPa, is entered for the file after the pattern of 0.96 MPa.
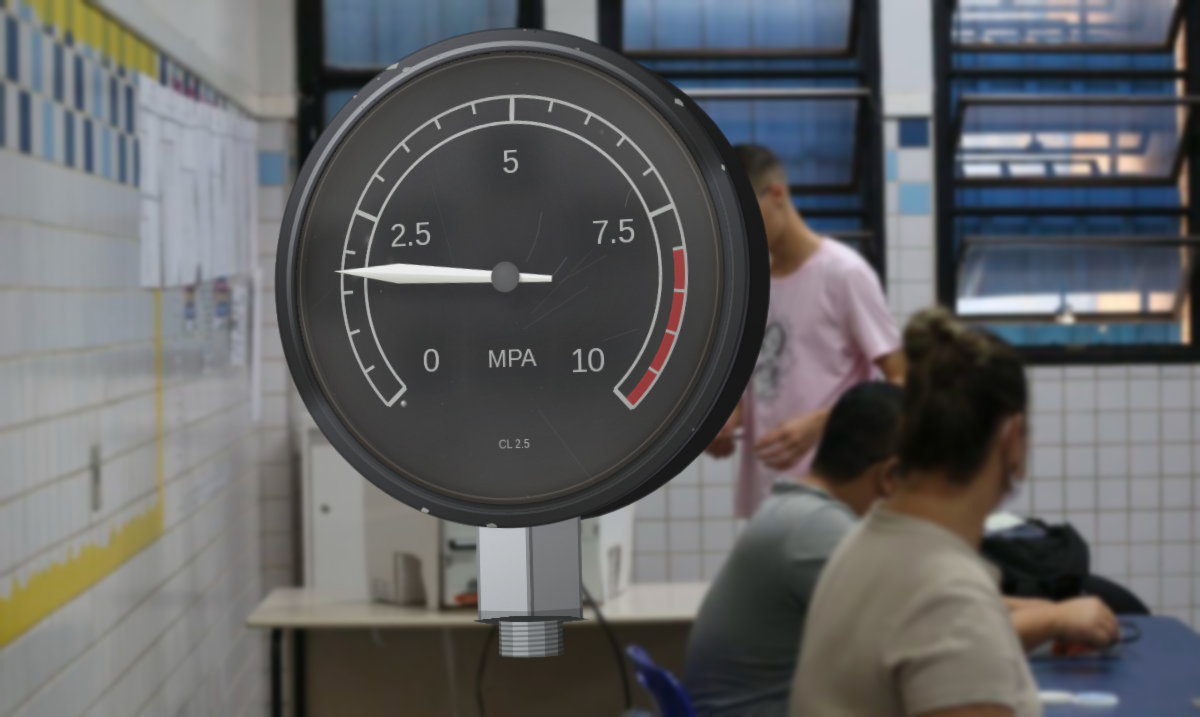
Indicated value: 1.75 MPa
